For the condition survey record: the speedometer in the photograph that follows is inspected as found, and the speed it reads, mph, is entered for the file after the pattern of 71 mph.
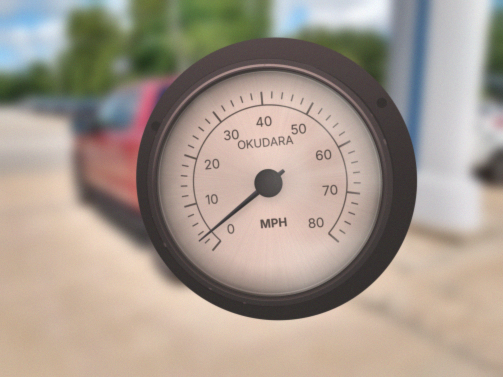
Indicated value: 3 mph
